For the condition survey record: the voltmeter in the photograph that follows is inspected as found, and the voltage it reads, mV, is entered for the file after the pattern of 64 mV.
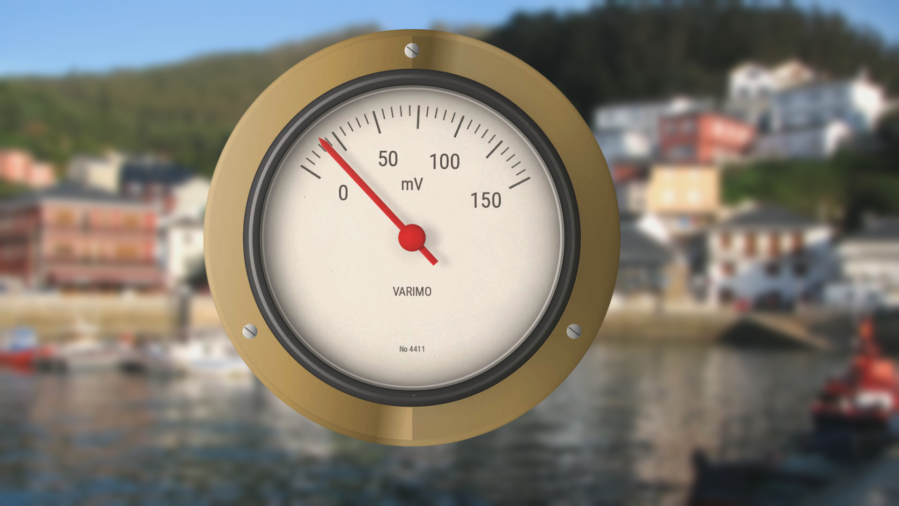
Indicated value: 17.5 mV
